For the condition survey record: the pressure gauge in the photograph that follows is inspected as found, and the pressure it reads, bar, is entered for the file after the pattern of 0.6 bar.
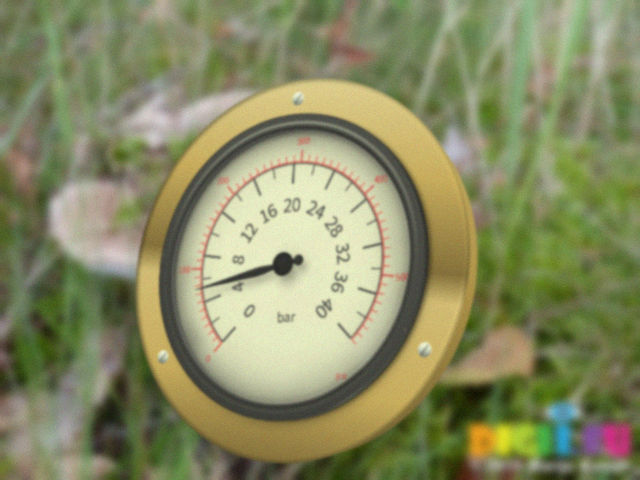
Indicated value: 5 bar
